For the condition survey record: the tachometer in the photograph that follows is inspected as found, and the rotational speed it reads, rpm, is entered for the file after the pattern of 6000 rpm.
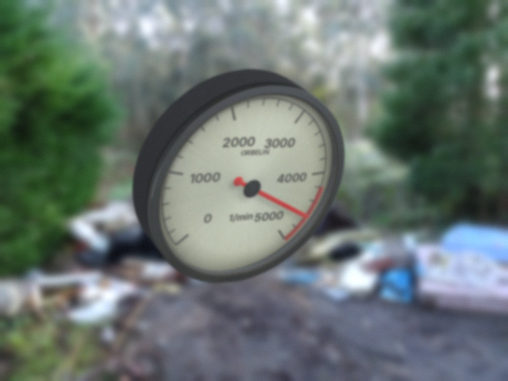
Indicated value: 4600 rpm
